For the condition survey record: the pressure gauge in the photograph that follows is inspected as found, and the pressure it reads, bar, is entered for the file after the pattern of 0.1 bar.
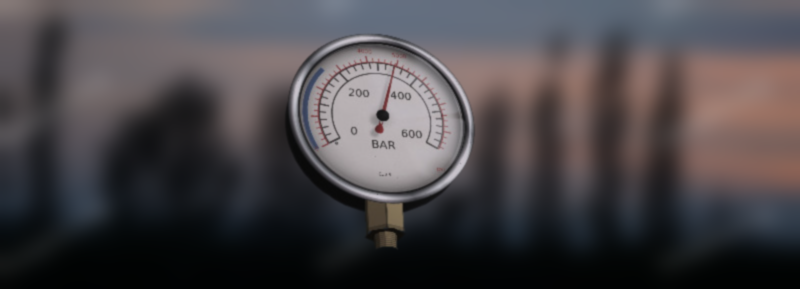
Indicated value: 340 bar
